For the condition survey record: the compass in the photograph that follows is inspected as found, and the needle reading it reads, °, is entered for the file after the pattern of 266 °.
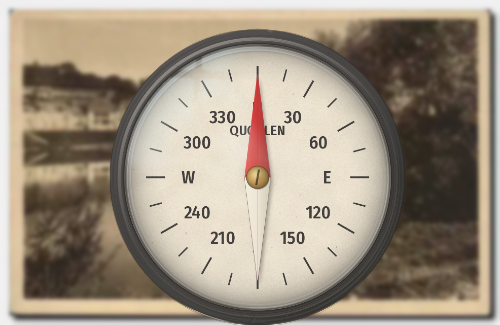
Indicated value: 0 °
